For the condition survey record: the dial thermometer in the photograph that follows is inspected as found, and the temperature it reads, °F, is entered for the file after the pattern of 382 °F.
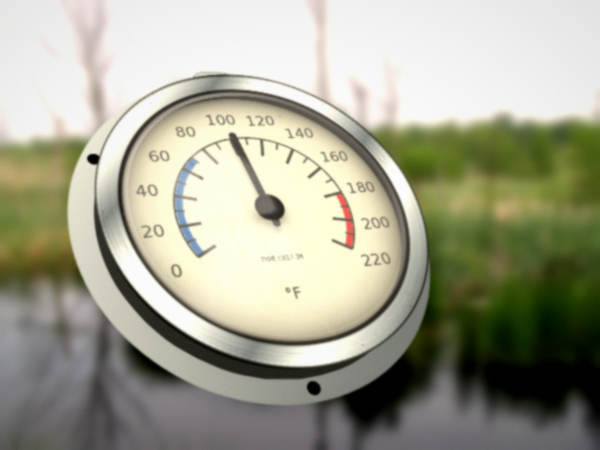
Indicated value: 100 °F
